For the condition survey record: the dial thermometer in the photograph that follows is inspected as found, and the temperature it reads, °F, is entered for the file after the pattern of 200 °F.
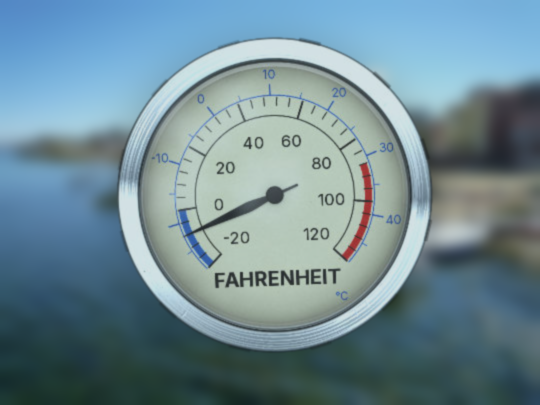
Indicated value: -8 °F
